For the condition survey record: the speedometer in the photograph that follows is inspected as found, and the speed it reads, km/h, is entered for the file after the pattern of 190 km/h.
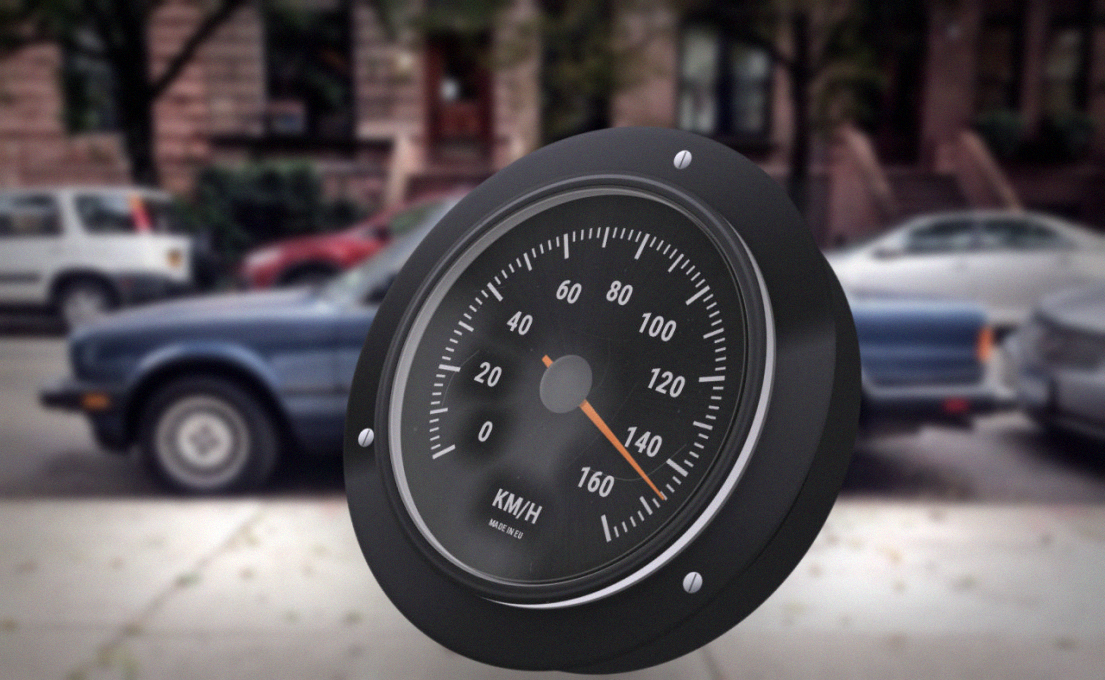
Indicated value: 146 km/h
